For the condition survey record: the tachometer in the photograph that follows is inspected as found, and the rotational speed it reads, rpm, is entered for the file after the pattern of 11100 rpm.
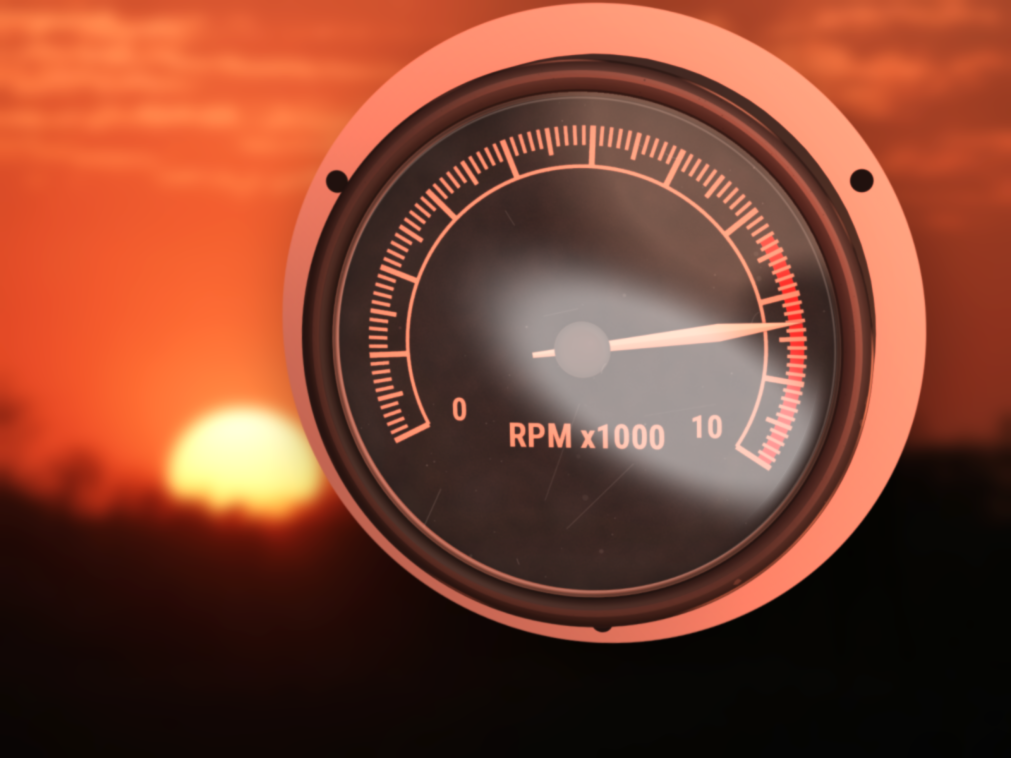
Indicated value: 8300 rpm
